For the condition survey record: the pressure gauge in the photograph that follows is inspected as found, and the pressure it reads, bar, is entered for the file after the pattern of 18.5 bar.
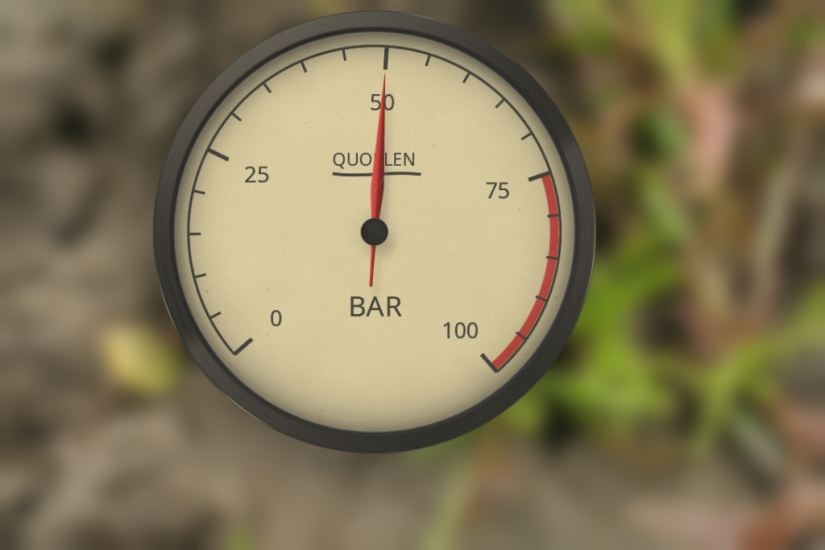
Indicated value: 50 bar
